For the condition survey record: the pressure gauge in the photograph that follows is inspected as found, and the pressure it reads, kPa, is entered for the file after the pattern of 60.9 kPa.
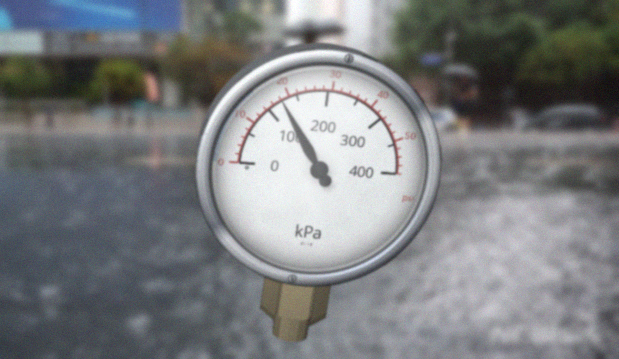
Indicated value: 125 kPa
